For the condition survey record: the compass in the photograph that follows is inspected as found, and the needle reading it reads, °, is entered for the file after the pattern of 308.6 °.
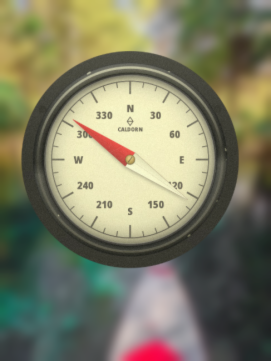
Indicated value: 305 °
